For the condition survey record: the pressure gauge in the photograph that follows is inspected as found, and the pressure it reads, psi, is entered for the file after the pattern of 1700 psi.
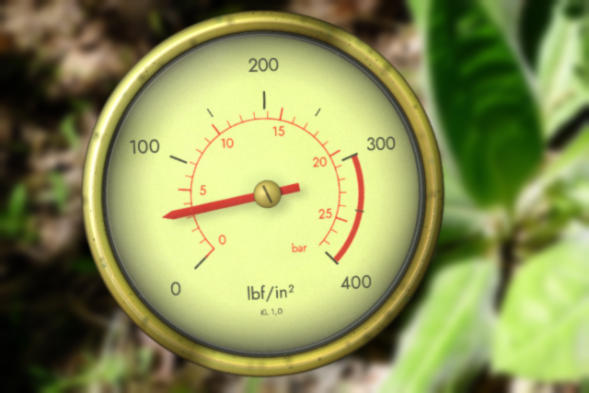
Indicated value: 50 psi
